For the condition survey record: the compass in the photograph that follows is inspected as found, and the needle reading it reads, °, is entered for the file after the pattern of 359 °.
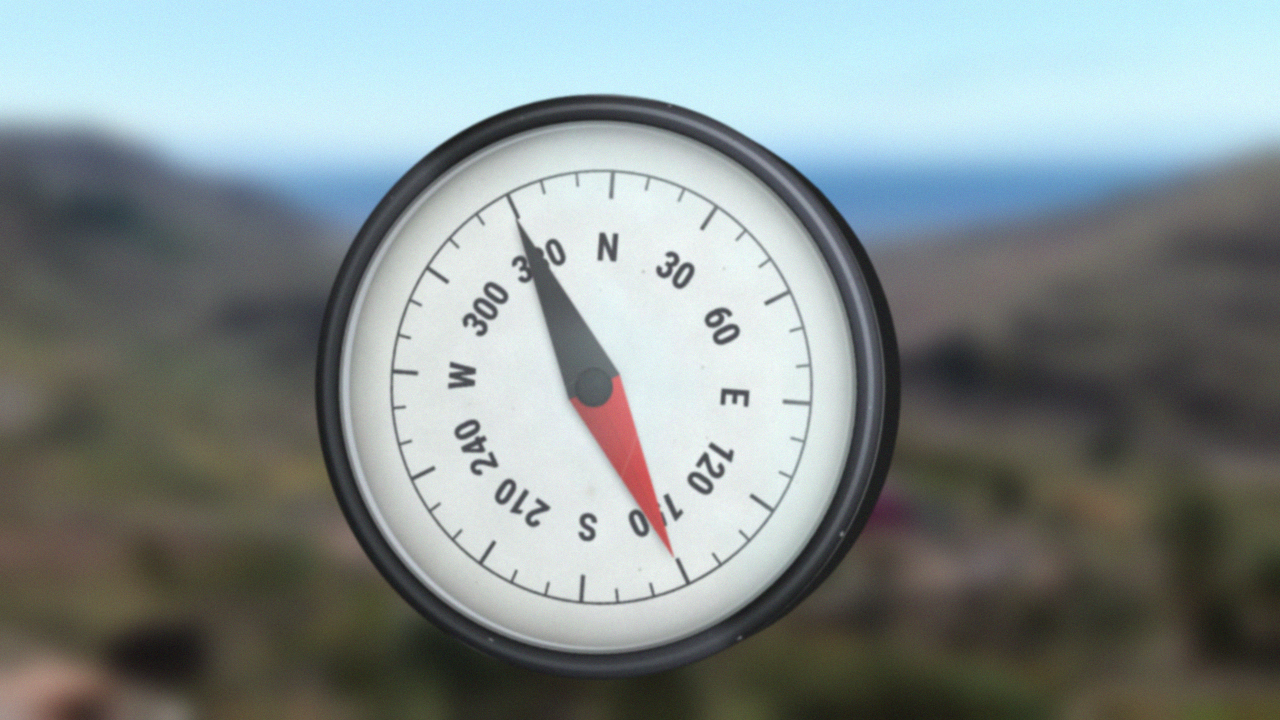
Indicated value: 150 °
